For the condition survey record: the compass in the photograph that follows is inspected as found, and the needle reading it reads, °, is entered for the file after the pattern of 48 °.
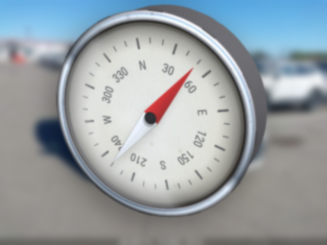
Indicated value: 50 °
